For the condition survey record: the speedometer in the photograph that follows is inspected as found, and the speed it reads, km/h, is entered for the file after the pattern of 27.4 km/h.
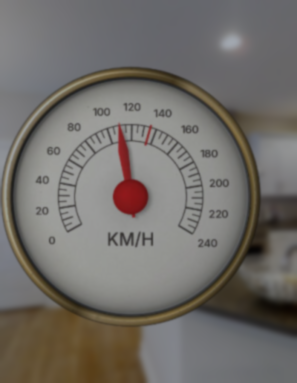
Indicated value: 110 km/h
